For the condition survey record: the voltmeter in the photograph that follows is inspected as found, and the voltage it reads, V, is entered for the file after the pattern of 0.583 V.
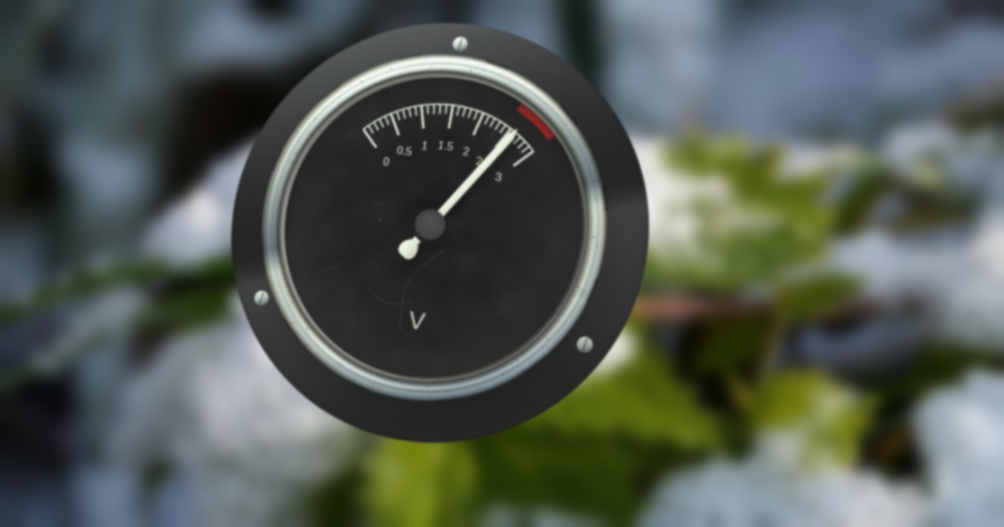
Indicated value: 2.6 V
